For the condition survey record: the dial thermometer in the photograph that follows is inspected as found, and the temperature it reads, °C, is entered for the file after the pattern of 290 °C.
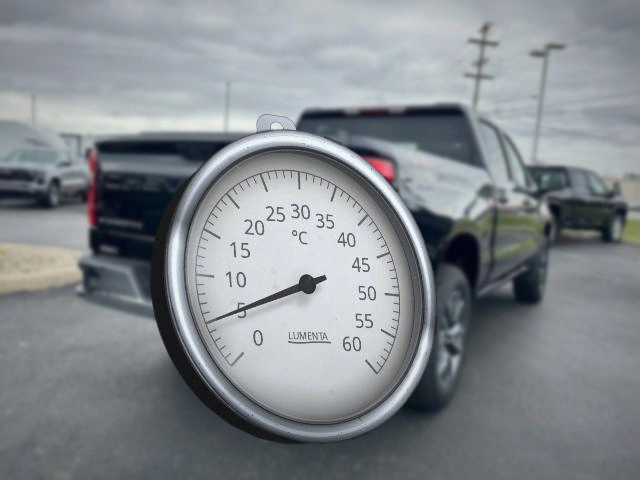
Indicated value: 5 °C
